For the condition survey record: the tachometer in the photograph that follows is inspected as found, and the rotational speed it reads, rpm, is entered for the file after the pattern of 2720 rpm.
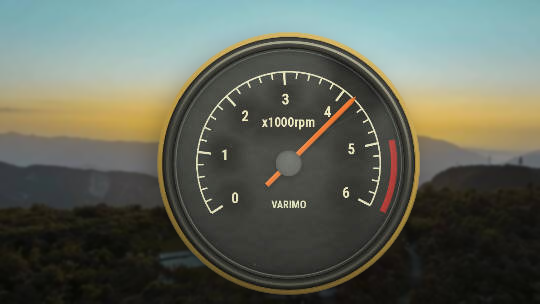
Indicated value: 4200 rpm
